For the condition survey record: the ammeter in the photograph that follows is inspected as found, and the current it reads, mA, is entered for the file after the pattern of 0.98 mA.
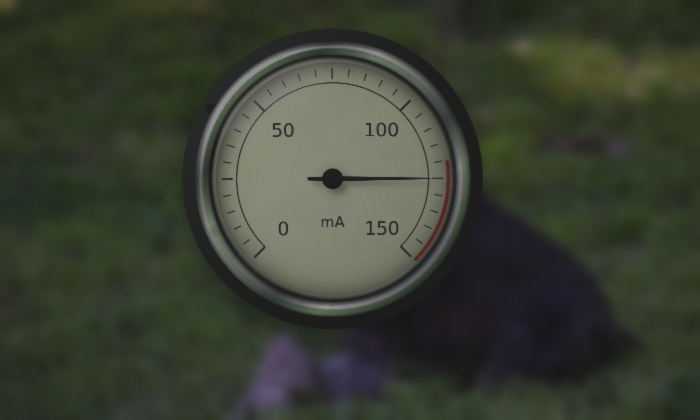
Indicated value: 125 mA
